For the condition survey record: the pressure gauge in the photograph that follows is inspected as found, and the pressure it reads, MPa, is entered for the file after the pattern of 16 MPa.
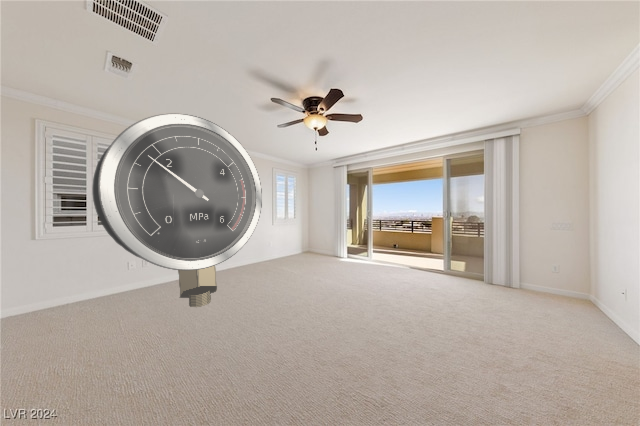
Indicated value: 1.75 MPa
